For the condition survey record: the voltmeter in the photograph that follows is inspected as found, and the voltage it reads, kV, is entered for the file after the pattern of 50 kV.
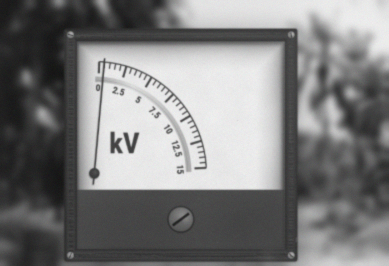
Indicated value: 0.5 kV
